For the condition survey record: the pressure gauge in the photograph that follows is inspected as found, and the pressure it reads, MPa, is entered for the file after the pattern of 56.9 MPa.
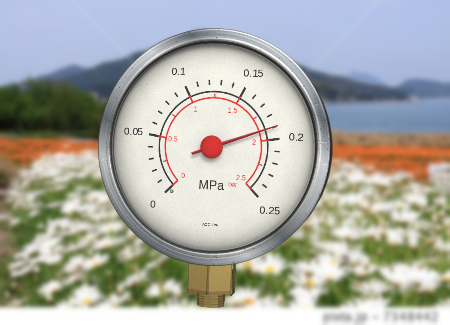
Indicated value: 0.19 MPa
